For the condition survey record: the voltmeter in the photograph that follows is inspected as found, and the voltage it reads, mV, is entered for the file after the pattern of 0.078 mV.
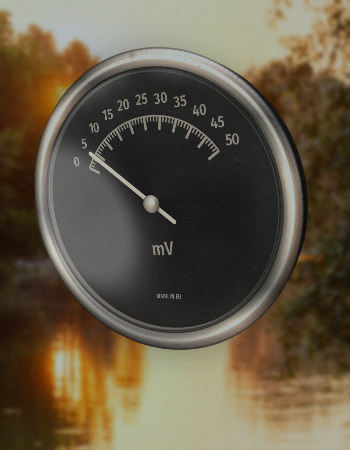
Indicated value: 5 mV
